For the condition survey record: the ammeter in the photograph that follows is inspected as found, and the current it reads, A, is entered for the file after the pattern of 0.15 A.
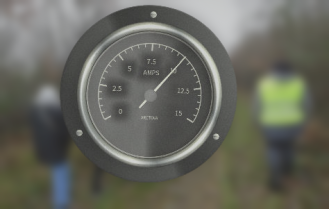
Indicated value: 10 A
